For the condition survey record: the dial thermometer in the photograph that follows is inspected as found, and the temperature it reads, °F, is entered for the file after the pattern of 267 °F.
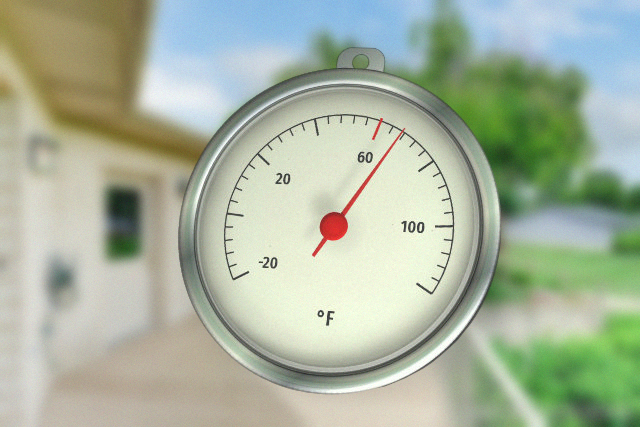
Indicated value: 68 °F
